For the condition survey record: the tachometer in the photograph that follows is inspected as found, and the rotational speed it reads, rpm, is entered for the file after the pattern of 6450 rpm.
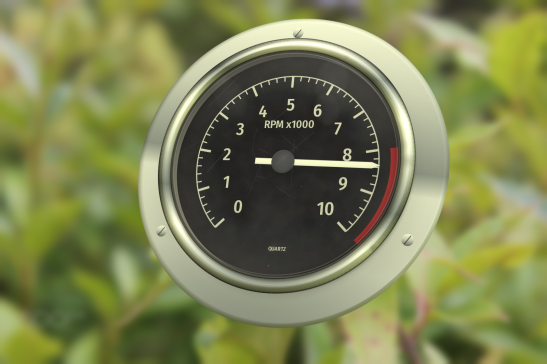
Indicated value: 8400 rpm
